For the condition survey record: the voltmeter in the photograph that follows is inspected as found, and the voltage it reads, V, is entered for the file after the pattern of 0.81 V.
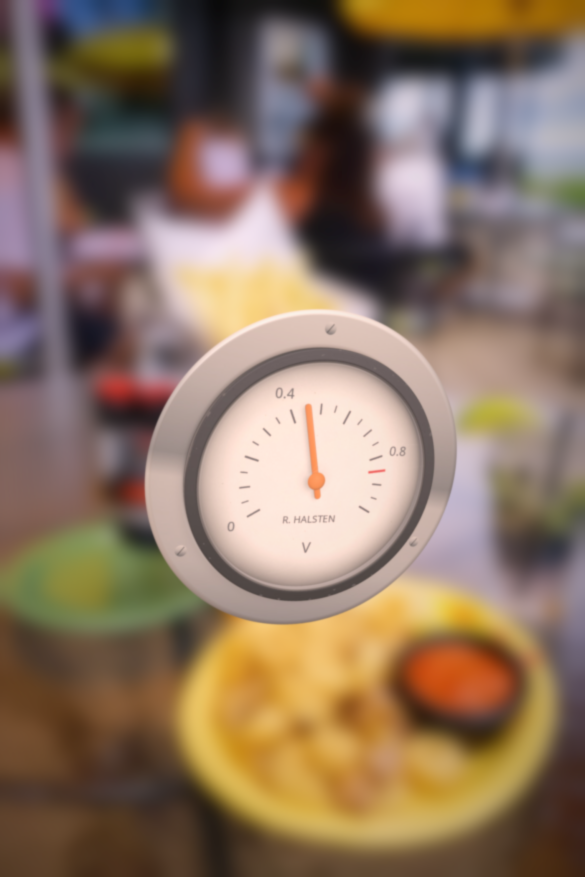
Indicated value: 0.45 V
